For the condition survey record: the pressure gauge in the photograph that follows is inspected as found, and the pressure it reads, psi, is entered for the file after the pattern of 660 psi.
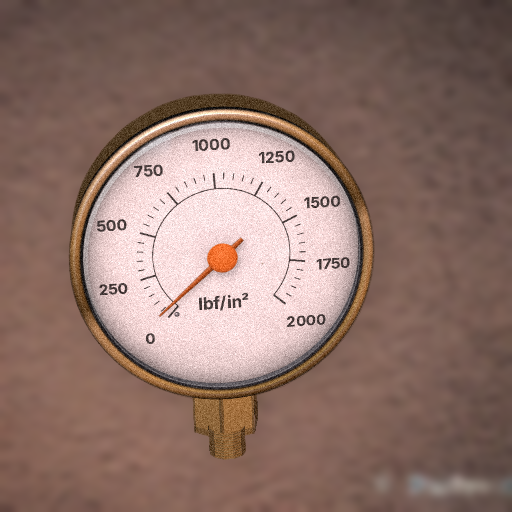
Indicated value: 50 psi
